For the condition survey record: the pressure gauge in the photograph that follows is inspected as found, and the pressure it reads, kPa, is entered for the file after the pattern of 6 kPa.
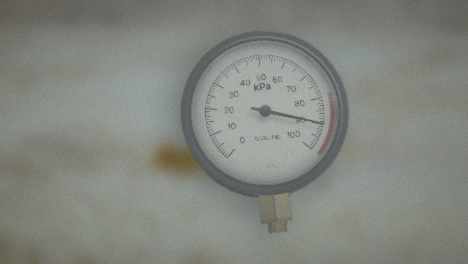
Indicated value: 90 kPa
